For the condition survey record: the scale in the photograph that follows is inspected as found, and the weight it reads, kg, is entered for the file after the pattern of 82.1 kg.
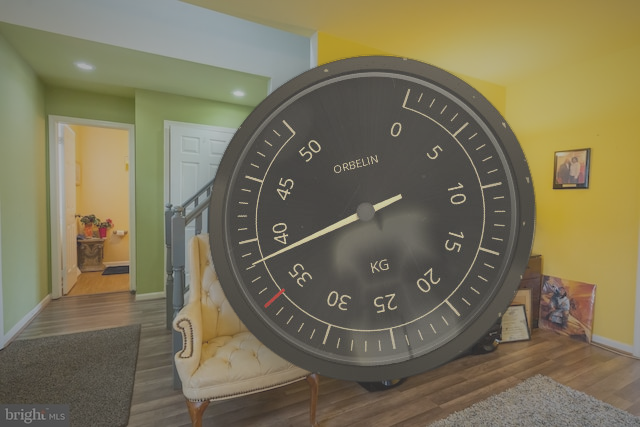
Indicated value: 38 kg
